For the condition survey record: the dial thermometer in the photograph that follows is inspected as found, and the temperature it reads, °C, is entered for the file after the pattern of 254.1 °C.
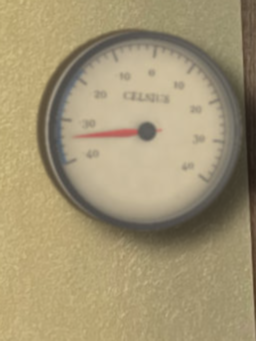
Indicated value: -34 °C
